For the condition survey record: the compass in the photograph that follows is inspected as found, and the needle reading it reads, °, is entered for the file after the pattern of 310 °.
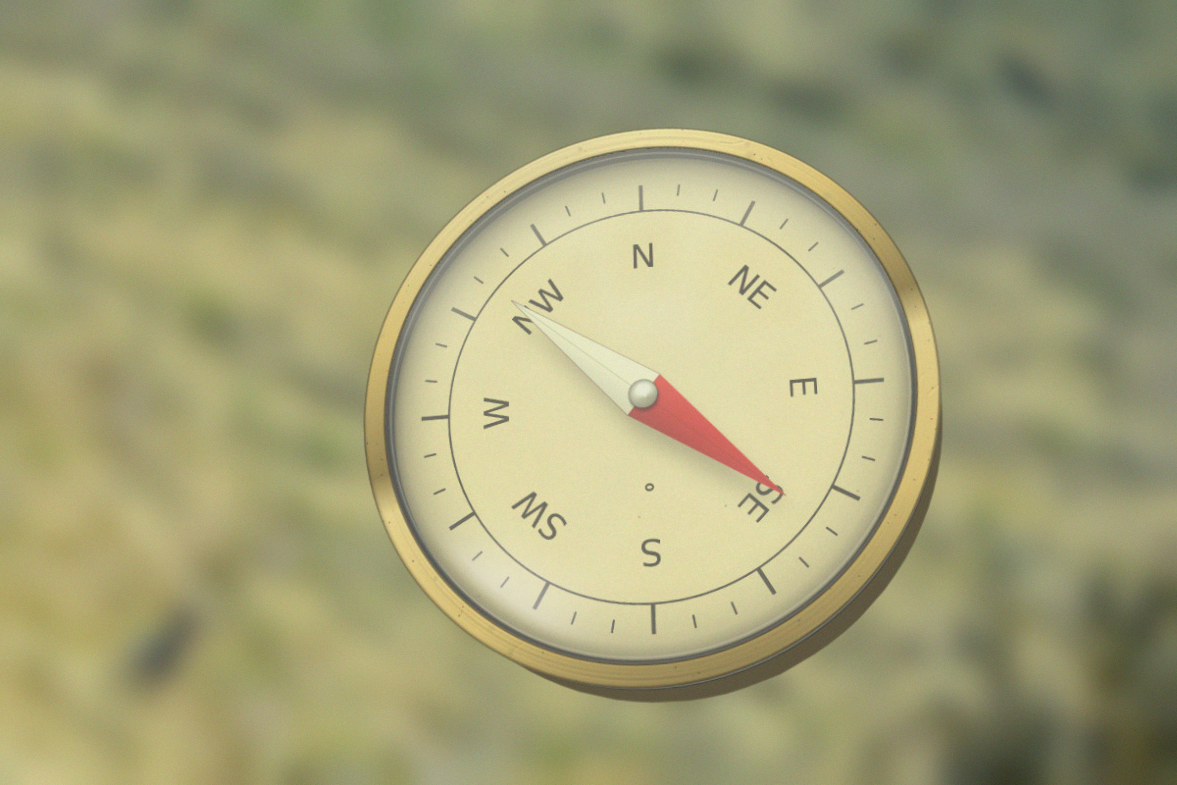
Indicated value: 130 °
